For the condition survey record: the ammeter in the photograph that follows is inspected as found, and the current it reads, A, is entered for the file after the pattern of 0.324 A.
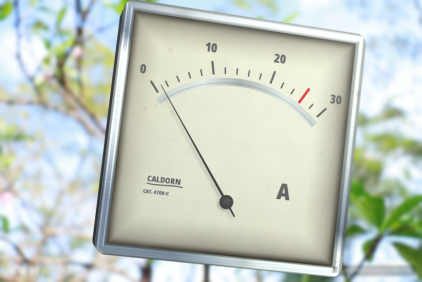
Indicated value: 1 A
